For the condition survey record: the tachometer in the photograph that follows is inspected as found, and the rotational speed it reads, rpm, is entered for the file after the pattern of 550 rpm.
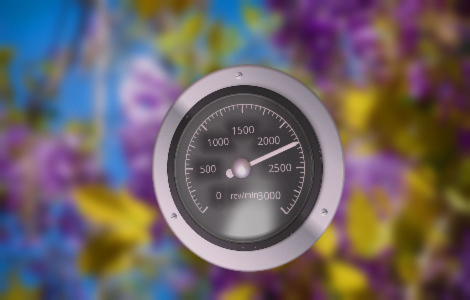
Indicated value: 2250 rpm
